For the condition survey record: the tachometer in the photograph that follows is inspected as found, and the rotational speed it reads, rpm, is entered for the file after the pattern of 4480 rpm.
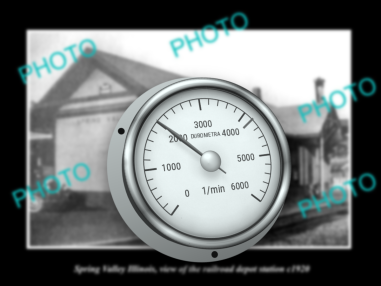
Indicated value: 2000 rpm
